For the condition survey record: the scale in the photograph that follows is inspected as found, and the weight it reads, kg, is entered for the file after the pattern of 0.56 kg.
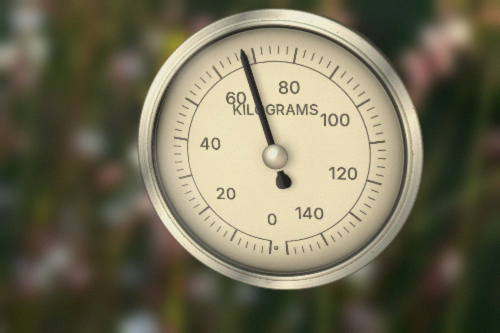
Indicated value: 68 kg
